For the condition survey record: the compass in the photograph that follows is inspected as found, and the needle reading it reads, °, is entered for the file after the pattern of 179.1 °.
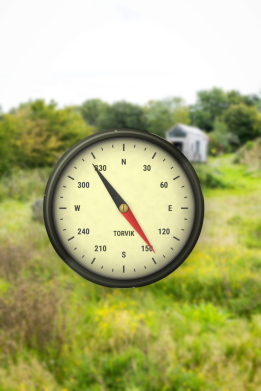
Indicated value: 145 °
